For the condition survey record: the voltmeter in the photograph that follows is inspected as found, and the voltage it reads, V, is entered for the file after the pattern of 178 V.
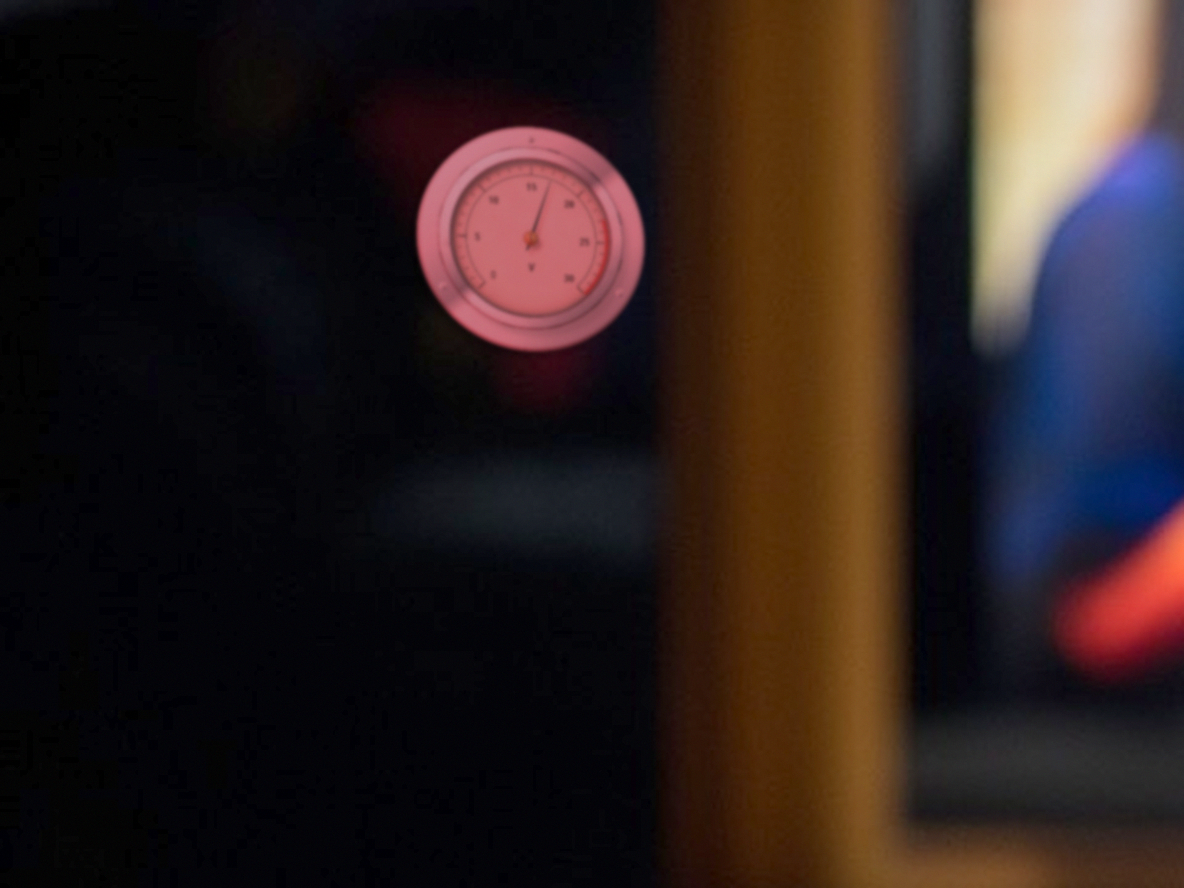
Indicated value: 17 V
